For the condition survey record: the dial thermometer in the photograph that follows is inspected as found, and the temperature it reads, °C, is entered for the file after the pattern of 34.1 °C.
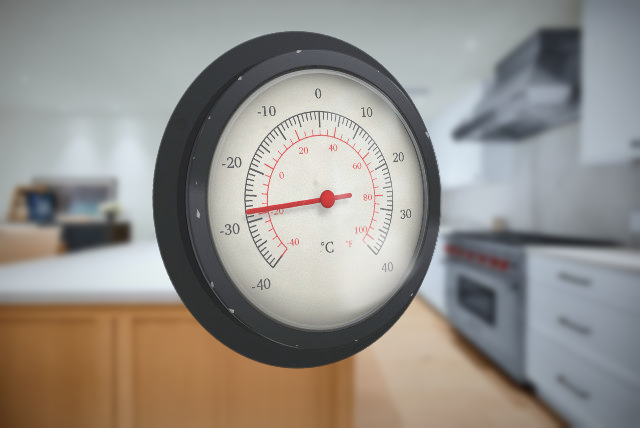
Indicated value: -28 °C
